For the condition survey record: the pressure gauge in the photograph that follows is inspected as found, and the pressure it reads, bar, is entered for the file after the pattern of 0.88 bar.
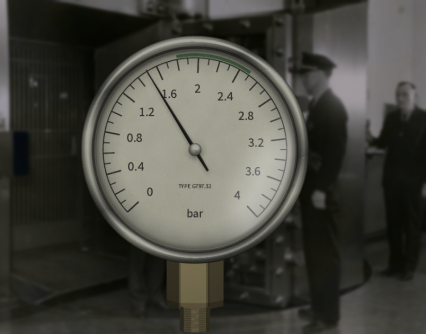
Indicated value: 1.5 bar
